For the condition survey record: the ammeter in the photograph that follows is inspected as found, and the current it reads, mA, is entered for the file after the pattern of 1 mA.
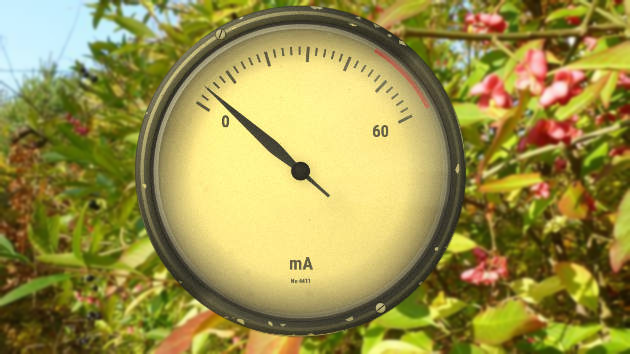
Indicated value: 4 mA
